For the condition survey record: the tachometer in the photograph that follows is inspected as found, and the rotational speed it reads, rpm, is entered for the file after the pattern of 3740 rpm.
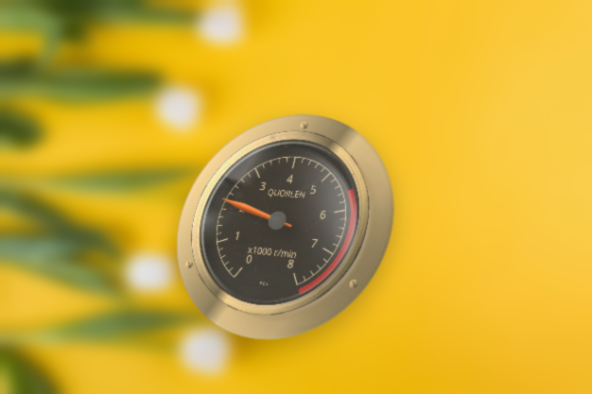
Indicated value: 2000 rpm
